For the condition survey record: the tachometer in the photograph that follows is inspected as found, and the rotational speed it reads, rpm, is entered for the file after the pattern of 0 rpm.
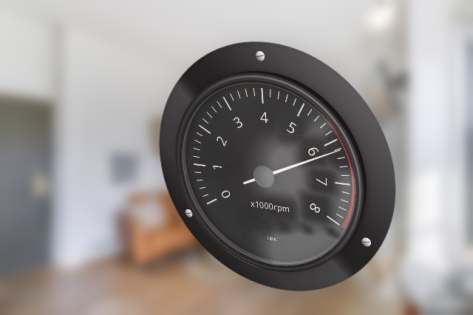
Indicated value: 6200 rpm
